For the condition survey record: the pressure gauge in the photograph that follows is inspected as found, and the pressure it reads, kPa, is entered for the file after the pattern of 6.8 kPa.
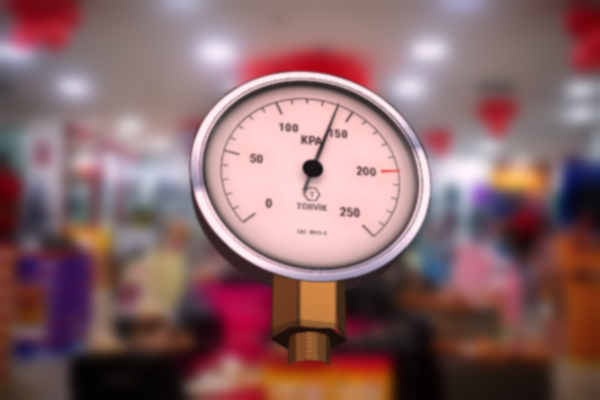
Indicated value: 140 kPa
